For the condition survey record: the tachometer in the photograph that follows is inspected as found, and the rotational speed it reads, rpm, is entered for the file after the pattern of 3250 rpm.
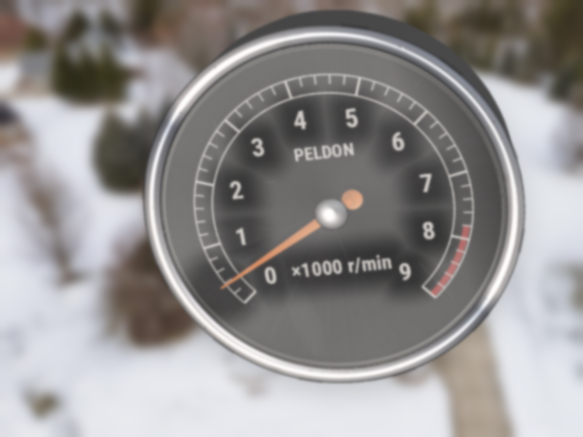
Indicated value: 400 rpm
